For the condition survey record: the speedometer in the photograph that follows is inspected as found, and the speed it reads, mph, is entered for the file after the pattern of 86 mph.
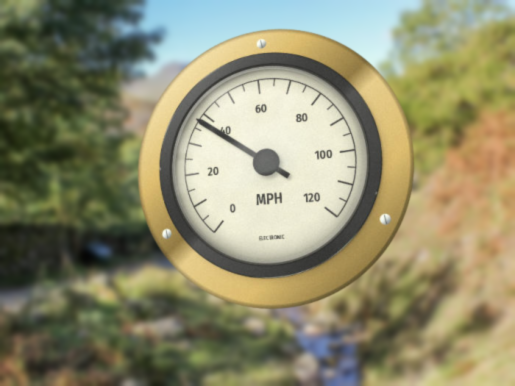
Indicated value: 37.5 mph
